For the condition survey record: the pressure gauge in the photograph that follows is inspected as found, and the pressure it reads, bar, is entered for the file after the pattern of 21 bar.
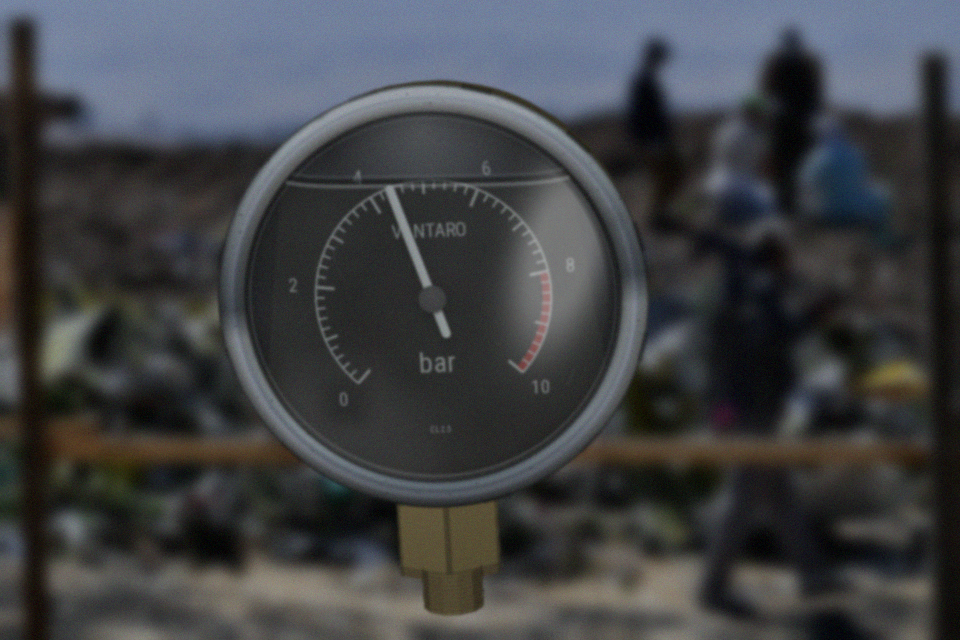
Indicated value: 4.4 bar
